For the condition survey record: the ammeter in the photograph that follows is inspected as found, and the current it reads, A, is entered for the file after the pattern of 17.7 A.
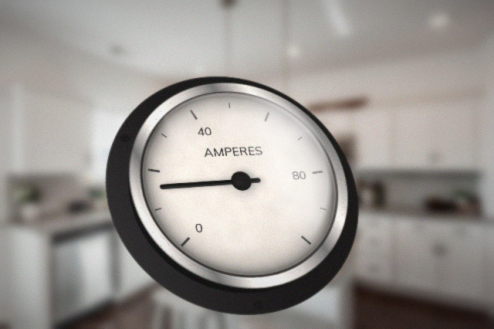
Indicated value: 15 A
